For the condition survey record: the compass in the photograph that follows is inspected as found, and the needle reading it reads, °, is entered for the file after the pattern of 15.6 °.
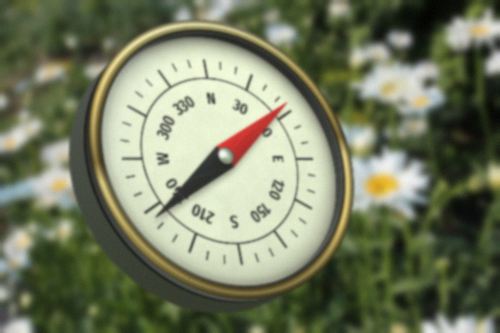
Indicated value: 55 °
